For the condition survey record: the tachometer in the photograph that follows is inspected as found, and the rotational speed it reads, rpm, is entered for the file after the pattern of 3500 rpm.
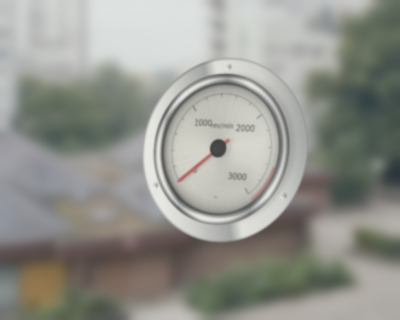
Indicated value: 0 rpm
